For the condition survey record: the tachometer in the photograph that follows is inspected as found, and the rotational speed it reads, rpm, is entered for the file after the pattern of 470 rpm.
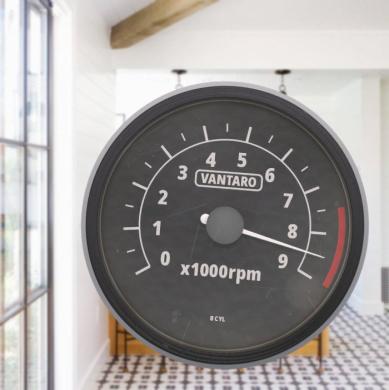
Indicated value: 8500 rpm
